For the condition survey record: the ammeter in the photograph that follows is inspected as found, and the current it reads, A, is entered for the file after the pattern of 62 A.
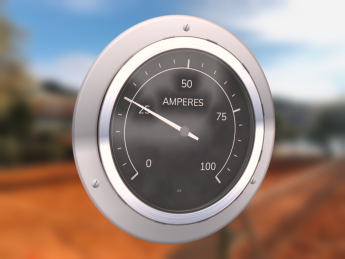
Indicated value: 25 A
